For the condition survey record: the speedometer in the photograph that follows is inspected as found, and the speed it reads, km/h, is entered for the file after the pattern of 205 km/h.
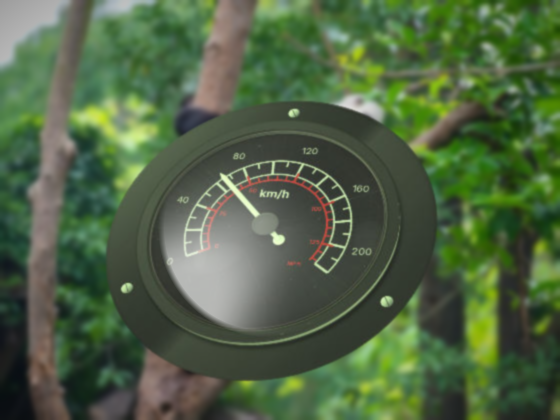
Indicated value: 65 km/h
